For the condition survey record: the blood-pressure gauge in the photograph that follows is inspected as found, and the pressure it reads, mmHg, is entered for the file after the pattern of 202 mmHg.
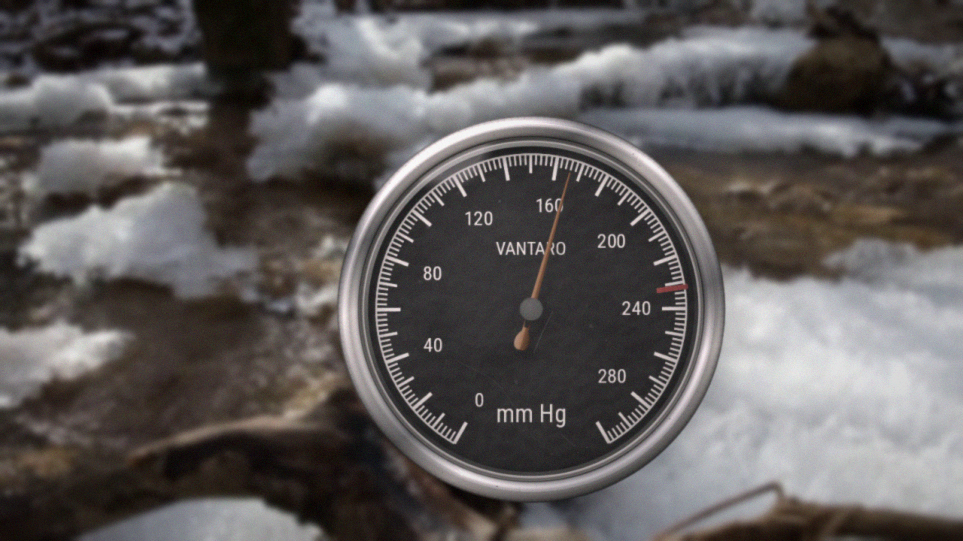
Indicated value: 166 mmHg
